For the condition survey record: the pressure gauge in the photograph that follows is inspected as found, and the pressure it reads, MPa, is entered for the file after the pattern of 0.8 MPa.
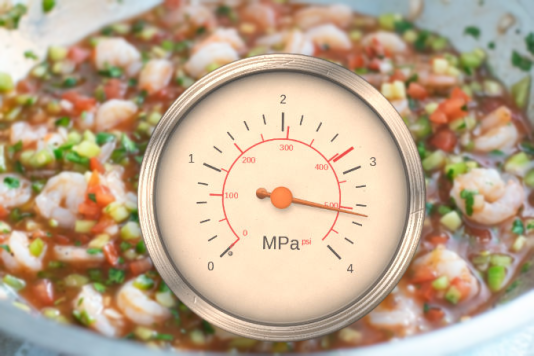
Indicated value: 3.5 MPa
